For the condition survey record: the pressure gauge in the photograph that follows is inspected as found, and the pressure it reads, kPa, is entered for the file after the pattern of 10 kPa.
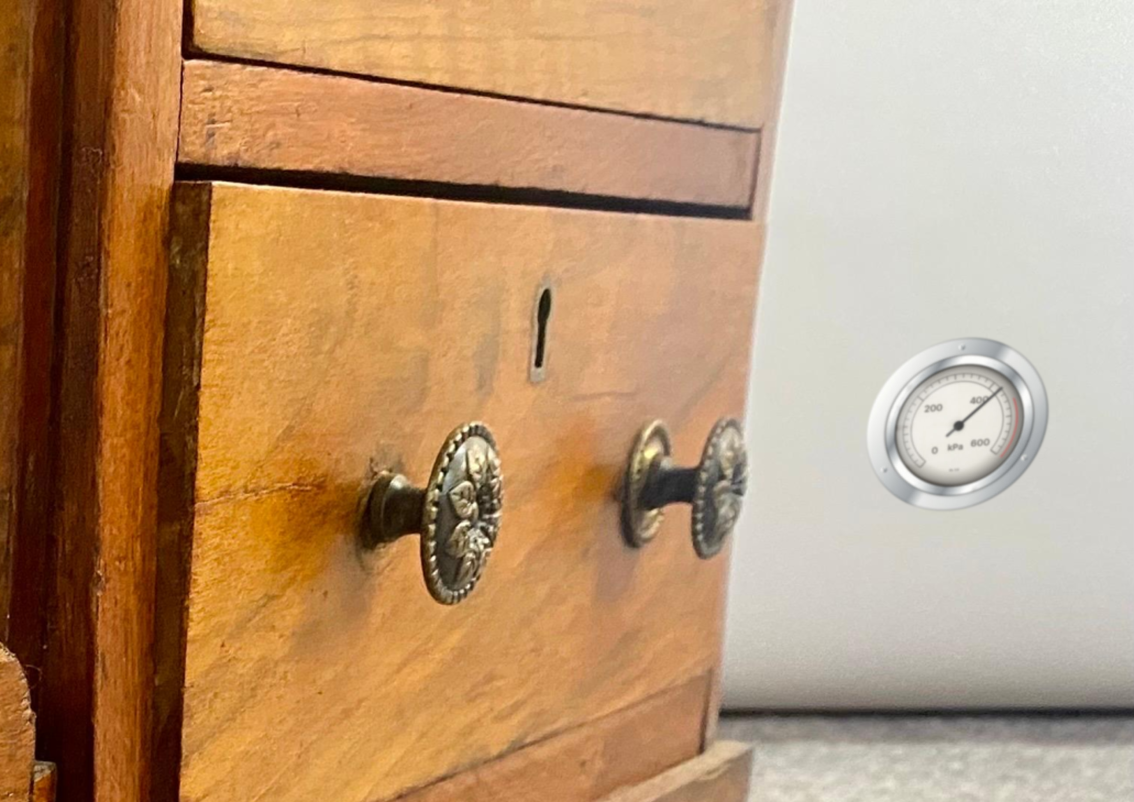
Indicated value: 420 kPa
